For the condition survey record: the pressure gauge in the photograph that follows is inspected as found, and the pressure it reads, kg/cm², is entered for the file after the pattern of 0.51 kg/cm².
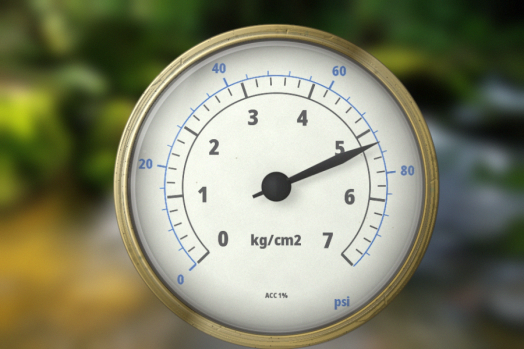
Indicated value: 5.2 kg/cm²
